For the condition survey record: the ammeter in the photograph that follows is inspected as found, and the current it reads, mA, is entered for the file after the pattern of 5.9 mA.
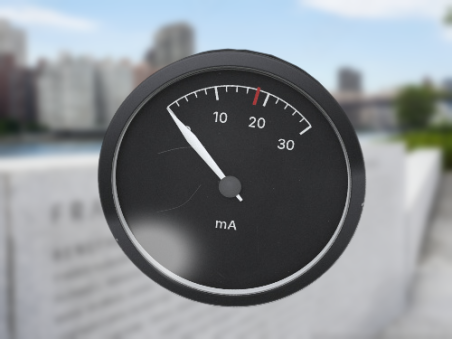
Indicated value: 0 mA
